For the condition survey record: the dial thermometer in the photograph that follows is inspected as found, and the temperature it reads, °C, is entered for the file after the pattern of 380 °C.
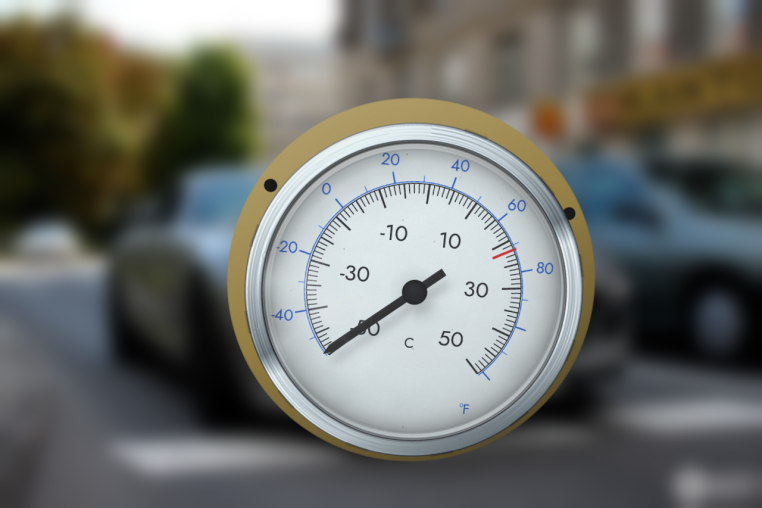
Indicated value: -49 °C
